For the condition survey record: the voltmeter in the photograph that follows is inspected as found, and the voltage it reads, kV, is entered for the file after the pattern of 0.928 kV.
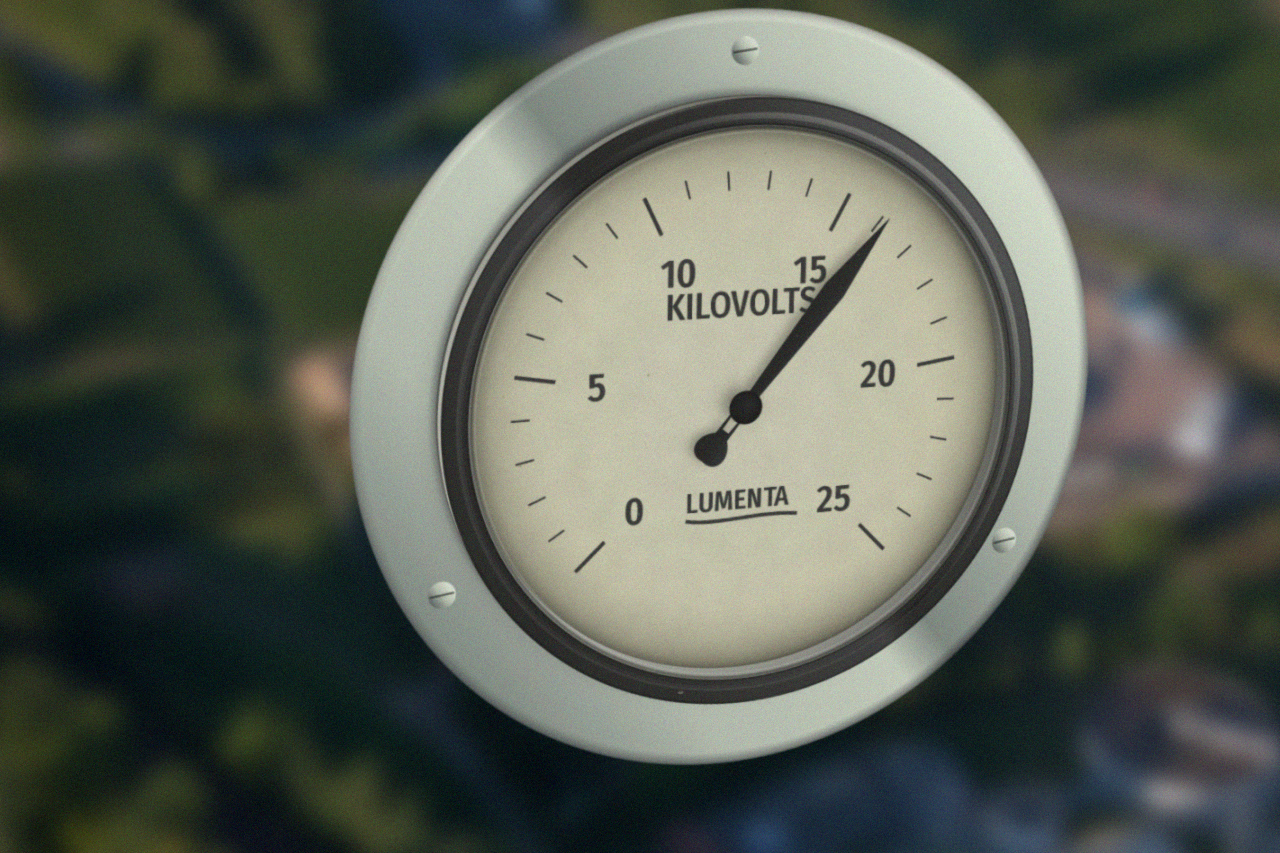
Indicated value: 16 kV
